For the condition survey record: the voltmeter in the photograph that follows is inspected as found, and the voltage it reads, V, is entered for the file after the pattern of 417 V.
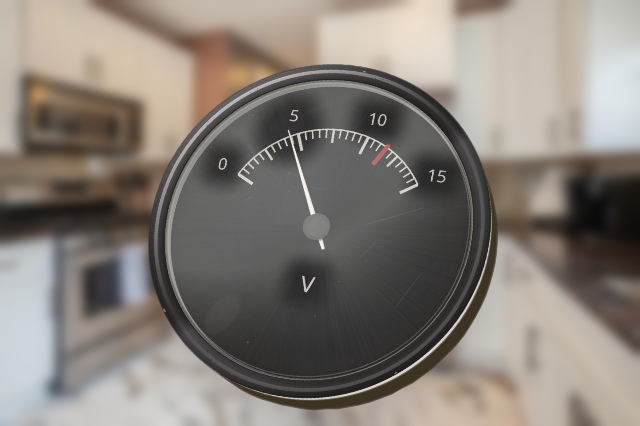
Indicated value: 4.5 V
